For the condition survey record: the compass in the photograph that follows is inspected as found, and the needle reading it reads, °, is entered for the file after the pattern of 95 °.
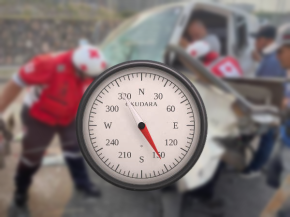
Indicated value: 150 °
